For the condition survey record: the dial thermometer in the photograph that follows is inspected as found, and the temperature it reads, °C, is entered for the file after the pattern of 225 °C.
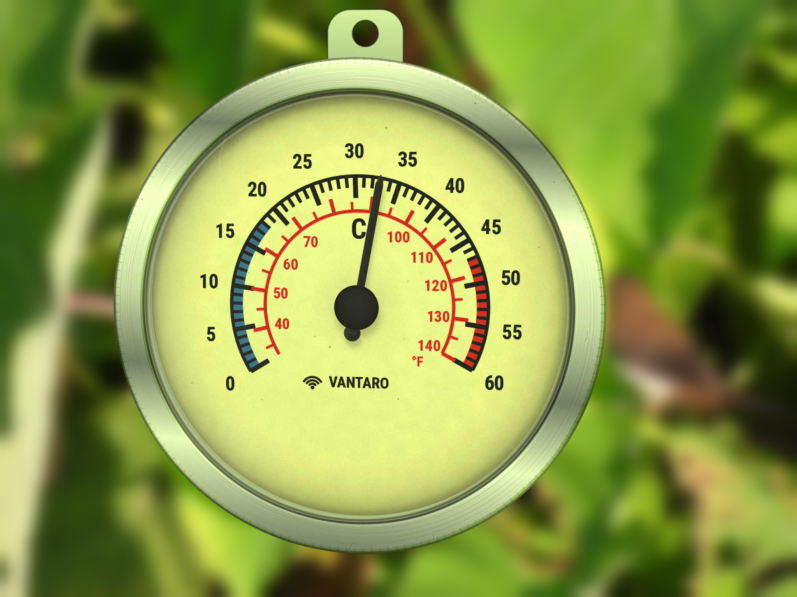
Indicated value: 33 °C
